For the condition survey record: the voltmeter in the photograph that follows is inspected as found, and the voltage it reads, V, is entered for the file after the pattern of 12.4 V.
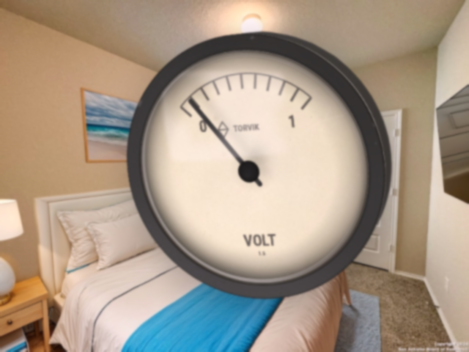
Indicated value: 0.1 V
